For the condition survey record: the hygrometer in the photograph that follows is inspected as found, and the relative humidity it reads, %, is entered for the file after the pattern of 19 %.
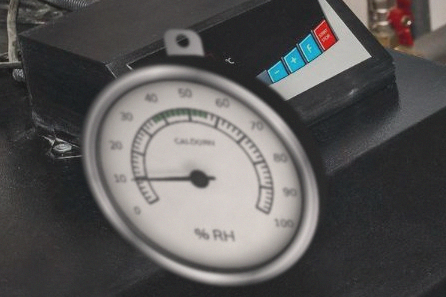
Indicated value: 10 %
